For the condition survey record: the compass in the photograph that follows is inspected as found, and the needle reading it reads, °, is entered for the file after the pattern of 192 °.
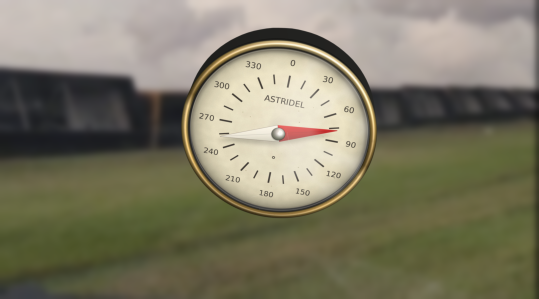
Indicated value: 75 °
